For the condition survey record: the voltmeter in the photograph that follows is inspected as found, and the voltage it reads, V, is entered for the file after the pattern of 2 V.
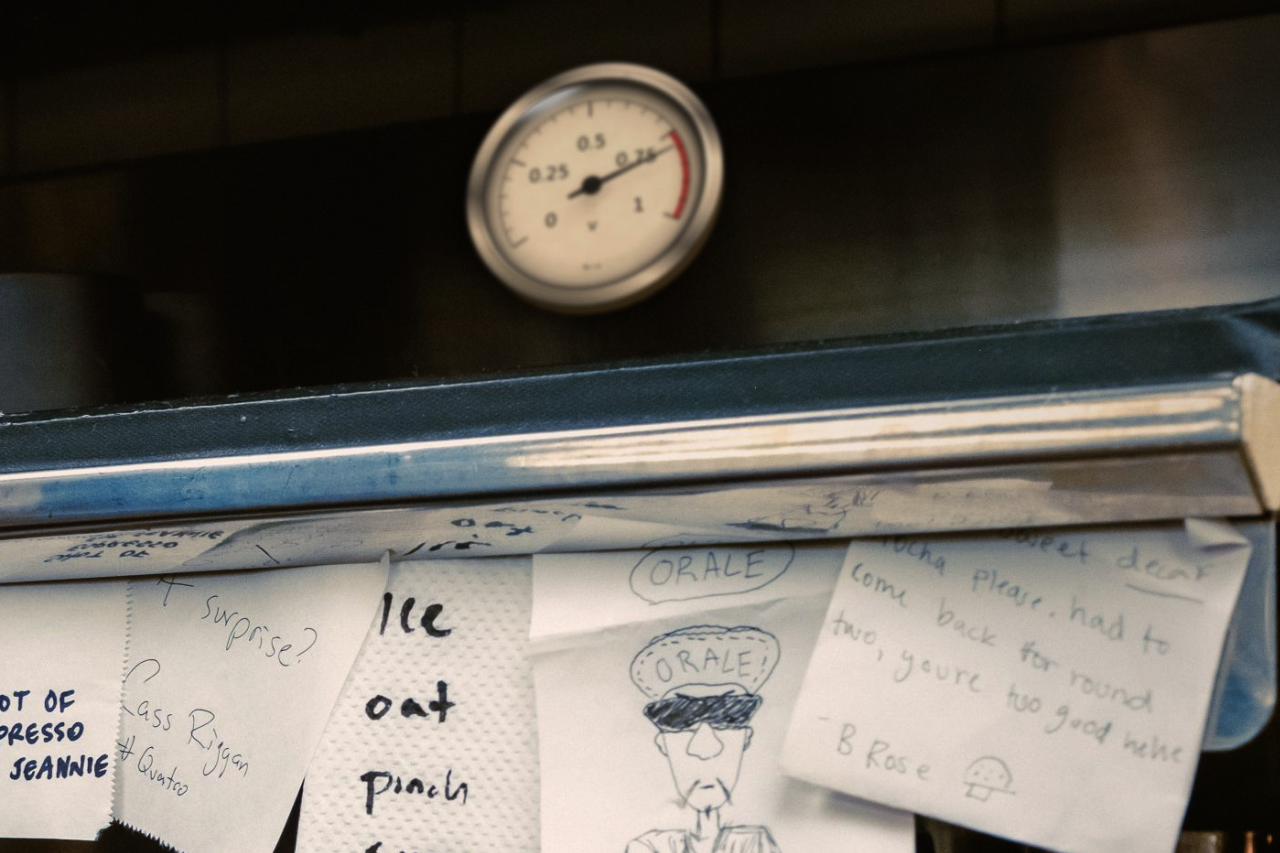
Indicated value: 0.8 V
